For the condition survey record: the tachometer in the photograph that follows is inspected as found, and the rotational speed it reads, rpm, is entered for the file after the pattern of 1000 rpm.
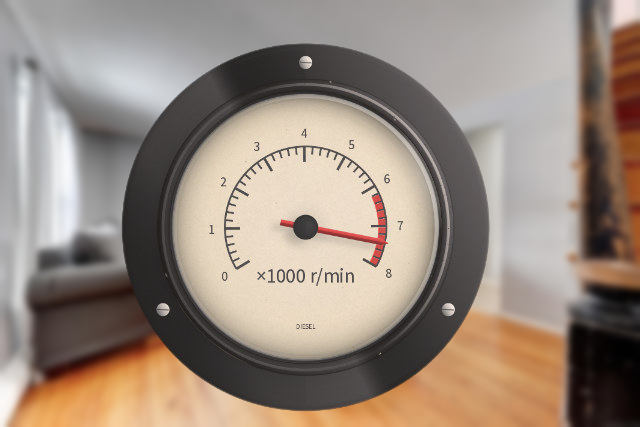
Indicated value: 7400 rpm
